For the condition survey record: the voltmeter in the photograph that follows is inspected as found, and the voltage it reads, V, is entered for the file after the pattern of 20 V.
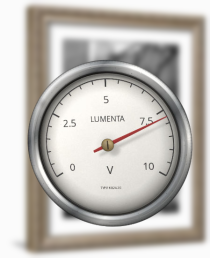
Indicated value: 7.75 V
